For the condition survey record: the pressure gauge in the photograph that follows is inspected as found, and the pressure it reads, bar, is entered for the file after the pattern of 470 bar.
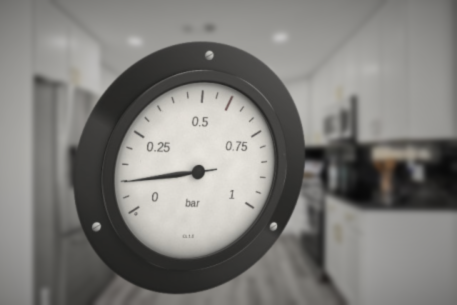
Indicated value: 0.1 bar
